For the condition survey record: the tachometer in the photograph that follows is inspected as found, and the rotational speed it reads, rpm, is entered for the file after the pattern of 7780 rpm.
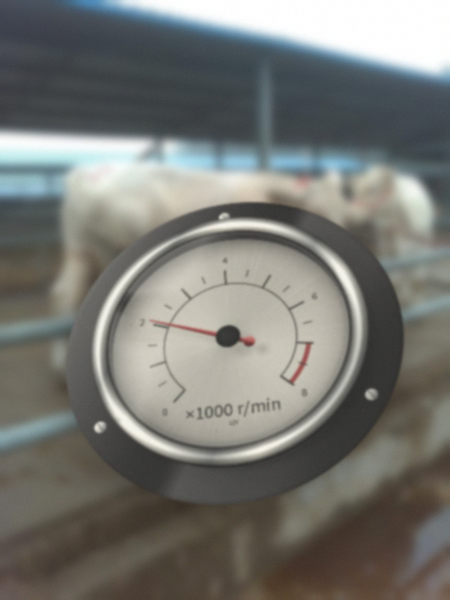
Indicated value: 2000 rpm
